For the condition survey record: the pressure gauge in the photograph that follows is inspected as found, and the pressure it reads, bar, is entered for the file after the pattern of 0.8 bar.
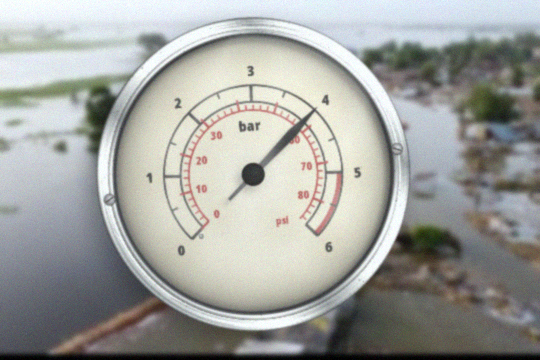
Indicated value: 4 bar
